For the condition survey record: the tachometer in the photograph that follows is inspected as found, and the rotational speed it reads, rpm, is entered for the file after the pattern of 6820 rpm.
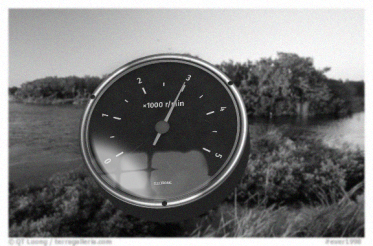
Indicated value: 3000 rpm
